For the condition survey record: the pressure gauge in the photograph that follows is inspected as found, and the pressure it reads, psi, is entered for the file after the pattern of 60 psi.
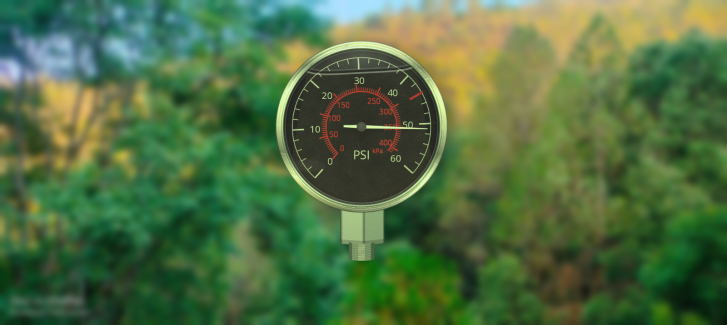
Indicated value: 51 psi
